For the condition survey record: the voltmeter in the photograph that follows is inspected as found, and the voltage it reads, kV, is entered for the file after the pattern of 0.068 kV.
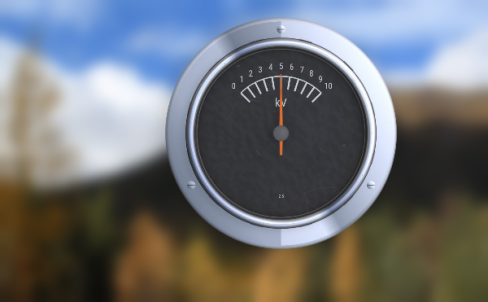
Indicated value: 5 kV
